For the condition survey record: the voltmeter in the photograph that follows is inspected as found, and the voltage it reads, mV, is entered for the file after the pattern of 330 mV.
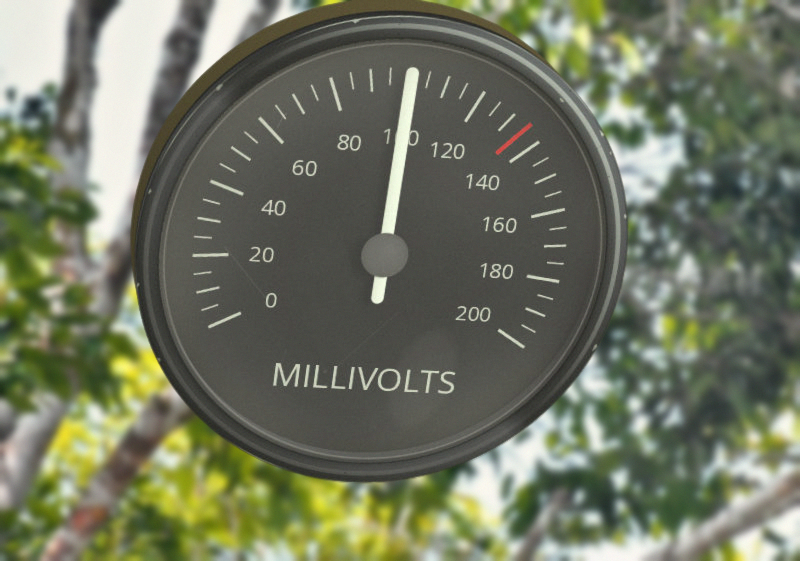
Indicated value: 100 mV
